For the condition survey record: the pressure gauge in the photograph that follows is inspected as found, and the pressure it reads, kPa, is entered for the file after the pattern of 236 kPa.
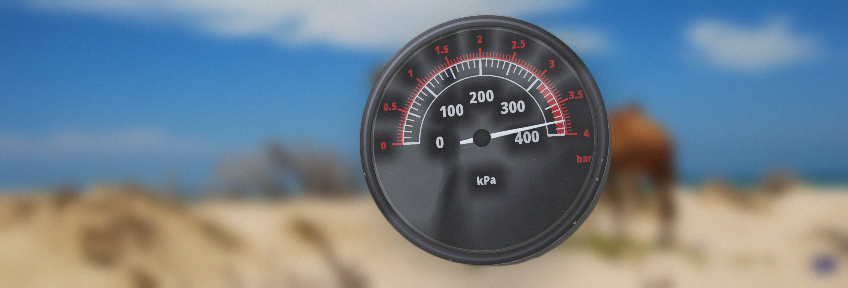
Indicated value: 380 kPa
